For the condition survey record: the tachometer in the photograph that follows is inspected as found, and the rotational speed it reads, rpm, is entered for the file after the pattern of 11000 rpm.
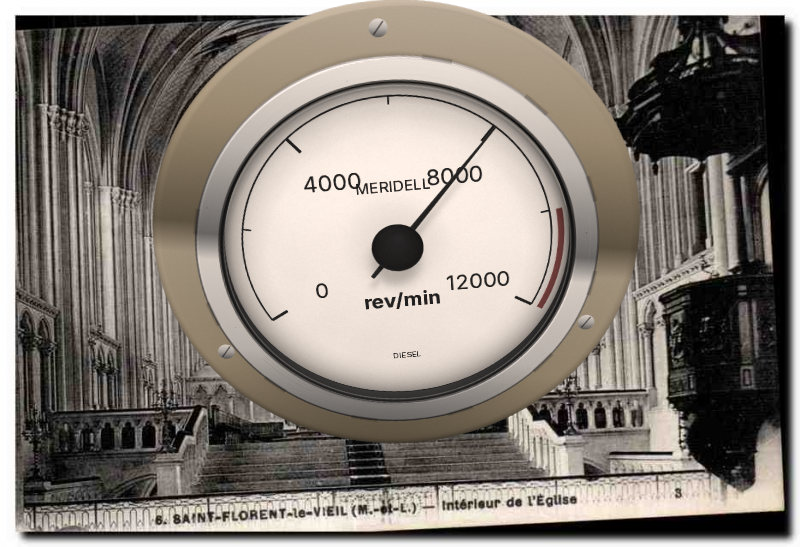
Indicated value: 8000 rpm
